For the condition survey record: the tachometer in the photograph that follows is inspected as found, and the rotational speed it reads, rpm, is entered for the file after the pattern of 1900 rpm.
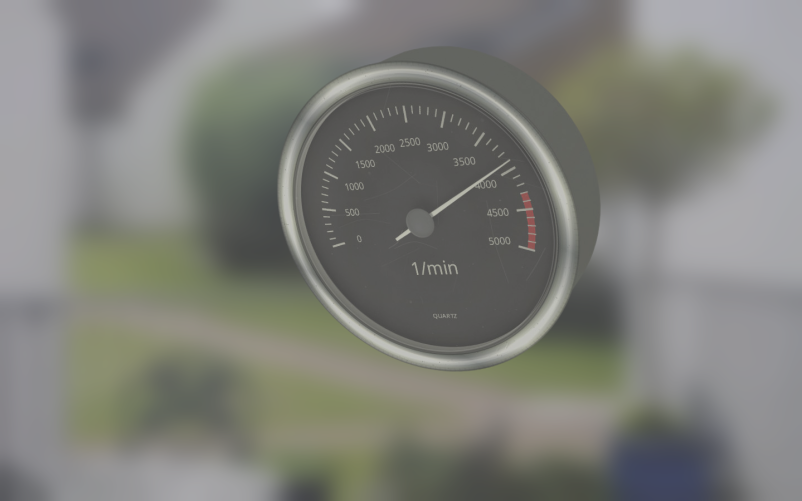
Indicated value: 3900 rpm
